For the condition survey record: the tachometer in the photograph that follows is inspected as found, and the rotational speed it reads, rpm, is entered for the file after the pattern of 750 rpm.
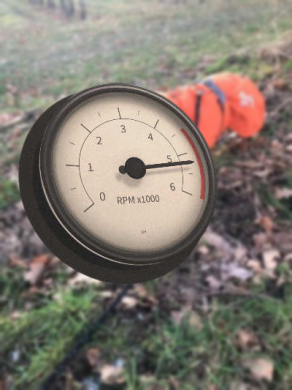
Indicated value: 5250 rpm
